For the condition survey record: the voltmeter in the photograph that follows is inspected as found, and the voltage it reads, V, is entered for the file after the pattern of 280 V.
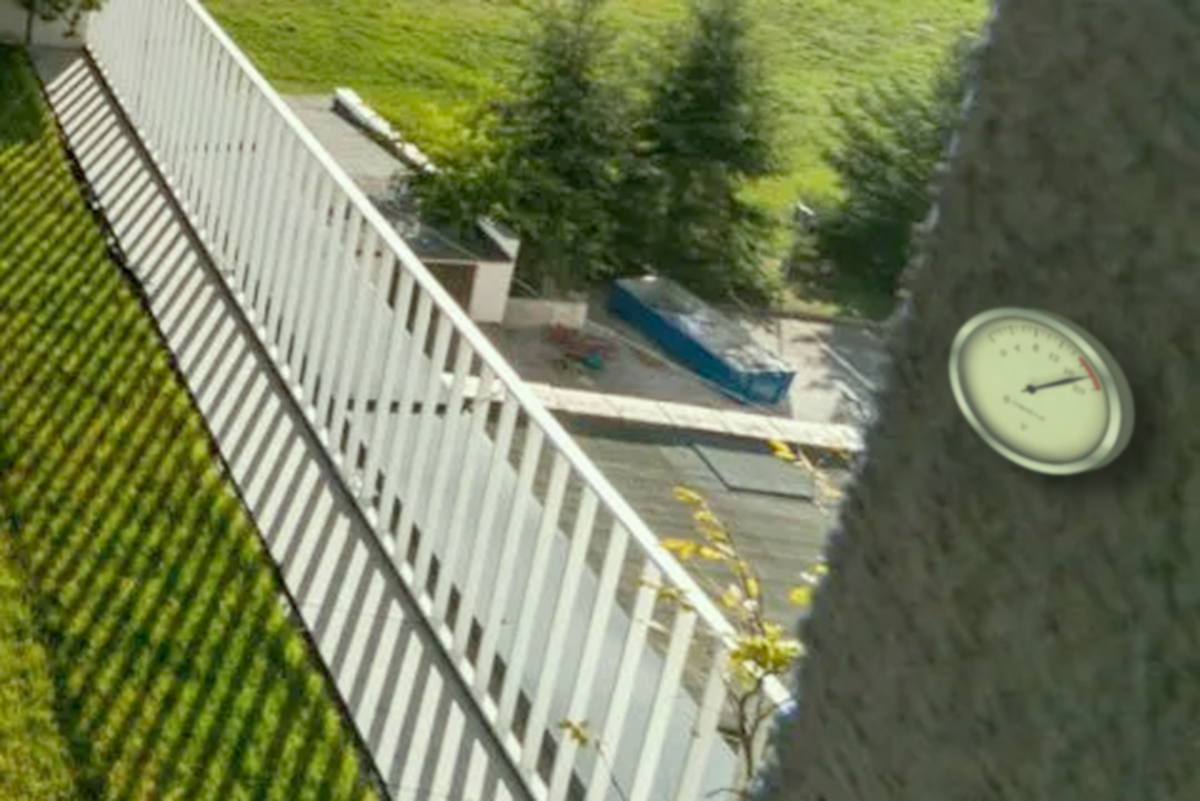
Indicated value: 18 V
